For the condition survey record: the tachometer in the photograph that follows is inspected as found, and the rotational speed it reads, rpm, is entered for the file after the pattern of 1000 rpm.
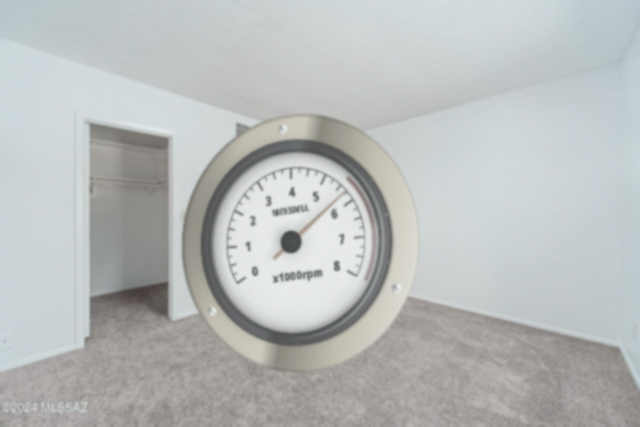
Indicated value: 5750 rpm
